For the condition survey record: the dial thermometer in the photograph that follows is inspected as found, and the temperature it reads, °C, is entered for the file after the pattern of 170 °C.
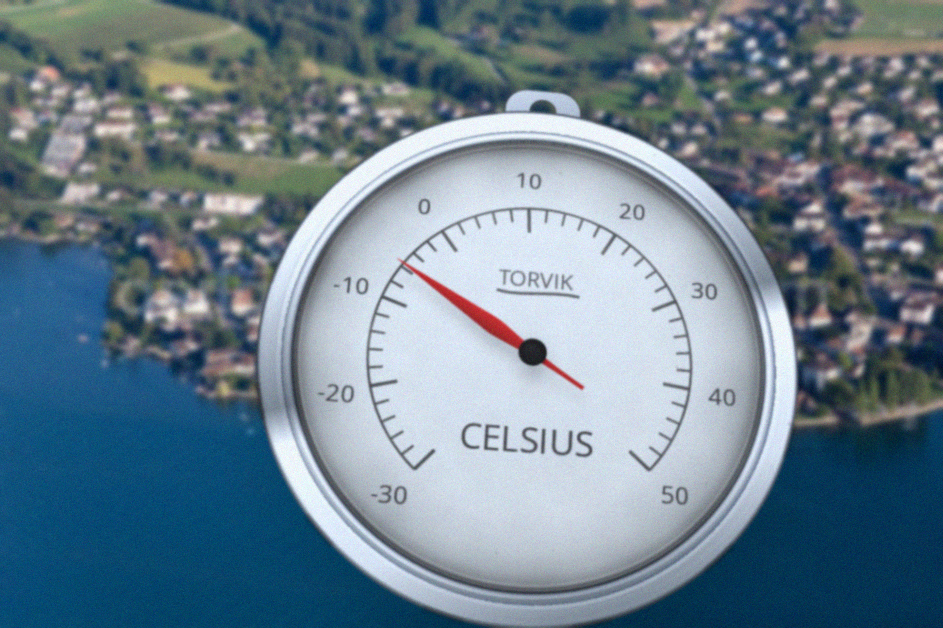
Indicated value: -6 °C
